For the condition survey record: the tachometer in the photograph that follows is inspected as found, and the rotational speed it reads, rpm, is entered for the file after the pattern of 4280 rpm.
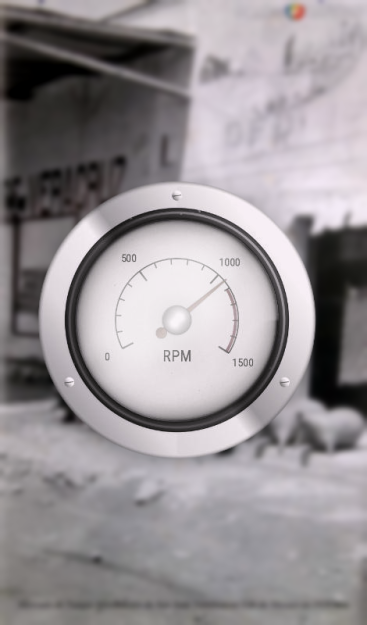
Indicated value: 1050 rpm
